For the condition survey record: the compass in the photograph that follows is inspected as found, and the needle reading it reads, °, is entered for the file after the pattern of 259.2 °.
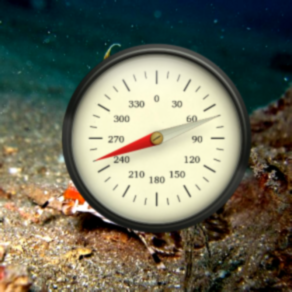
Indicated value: 250 °
